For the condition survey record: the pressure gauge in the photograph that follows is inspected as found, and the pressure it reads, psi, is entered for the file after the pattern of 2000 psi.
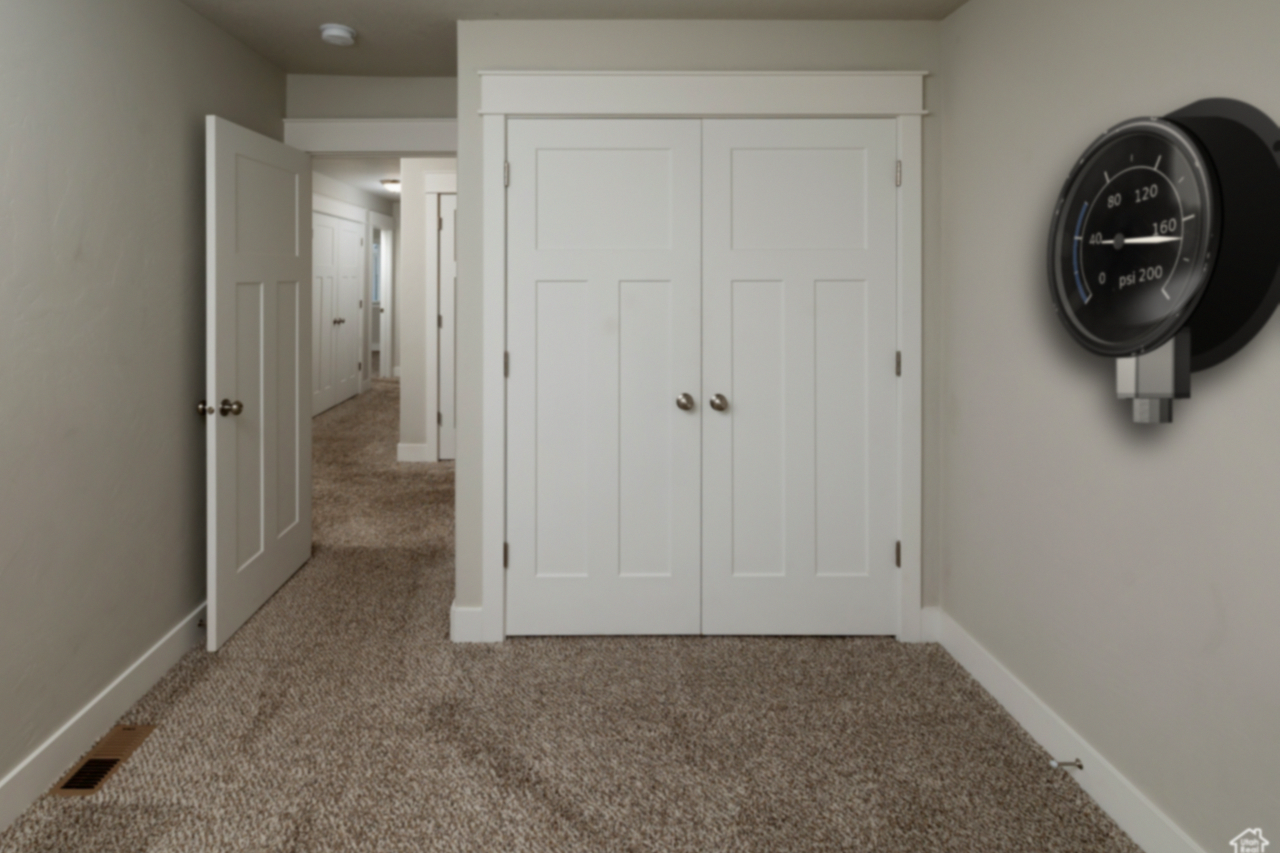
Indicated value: 170 psi
